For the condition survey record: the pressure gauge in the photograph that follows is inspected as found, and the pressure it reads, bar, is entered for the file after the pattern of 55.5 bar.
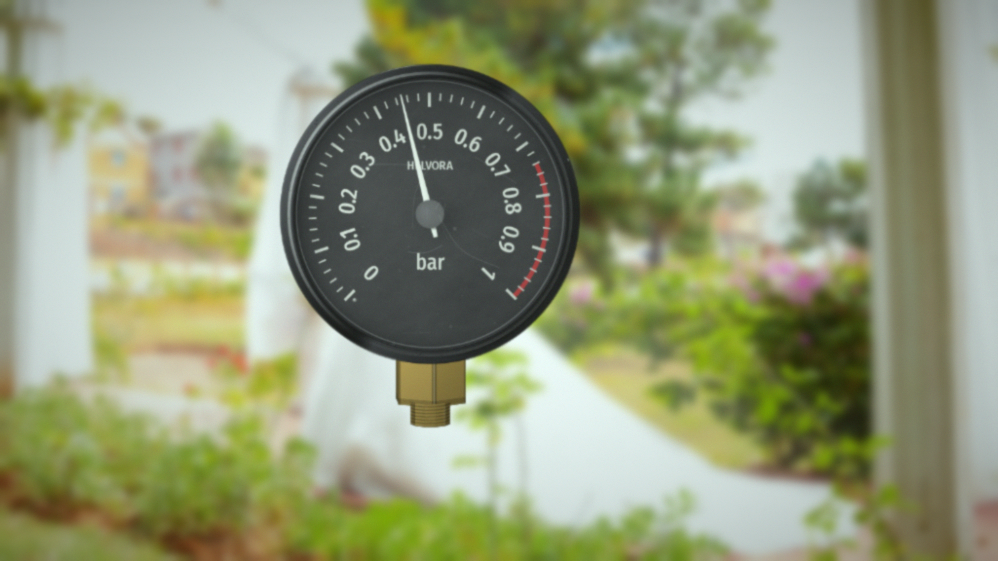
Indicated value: 0.45 bar
